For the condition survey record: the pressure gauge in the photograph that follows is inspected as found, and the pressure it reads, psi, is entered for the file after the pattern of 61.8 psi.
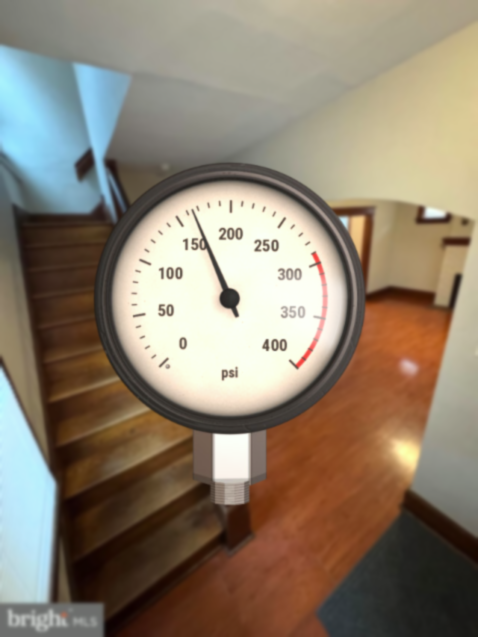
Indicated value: 165 psi
